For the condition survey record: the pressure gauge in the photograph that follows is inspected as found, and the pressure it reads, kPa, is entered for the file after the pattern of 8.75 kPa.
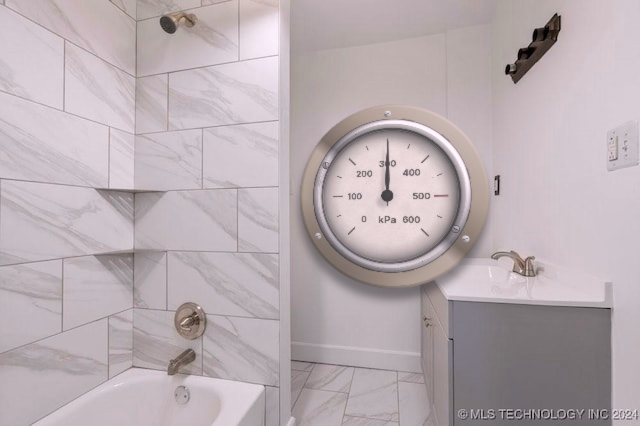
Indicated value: 300 kPa
